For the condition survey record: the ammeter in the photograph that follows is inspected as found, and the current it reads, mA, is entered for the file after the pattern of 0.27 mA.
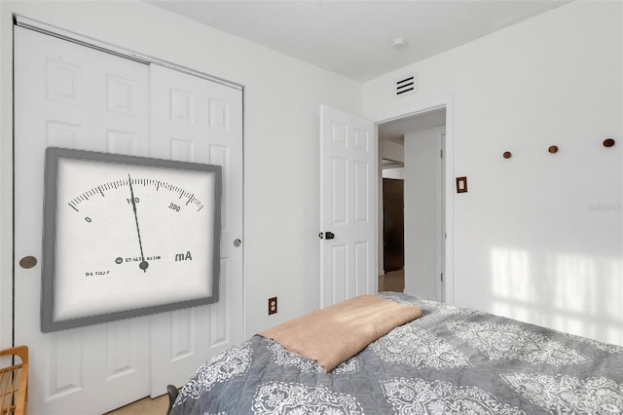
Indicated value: 100 mA
